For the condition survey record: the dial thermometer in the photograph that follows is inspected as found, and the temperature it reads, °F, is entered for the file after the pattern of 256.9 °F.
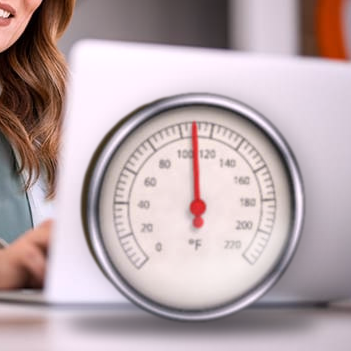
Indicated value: 108 °F
